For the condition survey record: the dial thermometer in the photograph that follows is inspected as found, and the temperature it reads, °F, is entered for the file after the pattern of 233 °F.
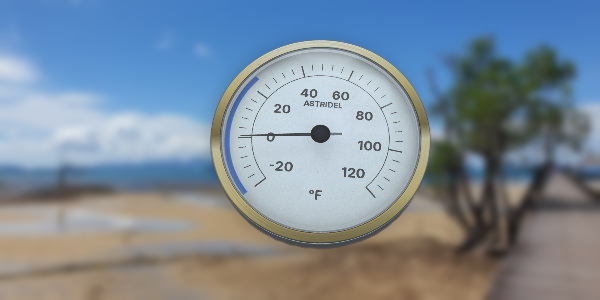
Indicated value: 0 °F
